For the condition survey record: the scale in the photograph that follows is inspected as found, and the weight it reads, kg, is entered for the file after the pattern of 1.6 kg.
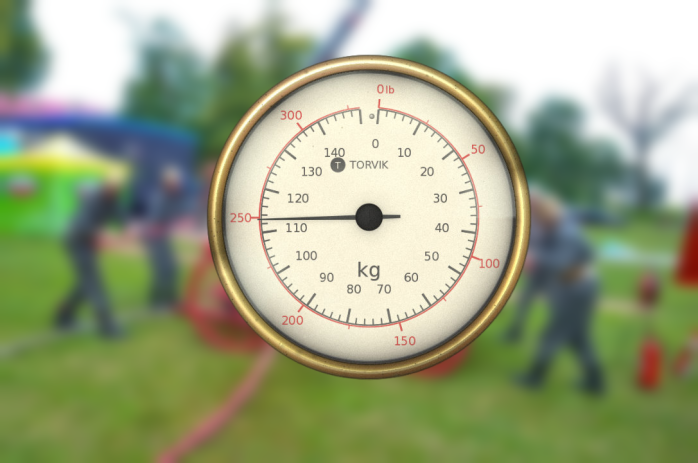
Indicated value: 113 kg
